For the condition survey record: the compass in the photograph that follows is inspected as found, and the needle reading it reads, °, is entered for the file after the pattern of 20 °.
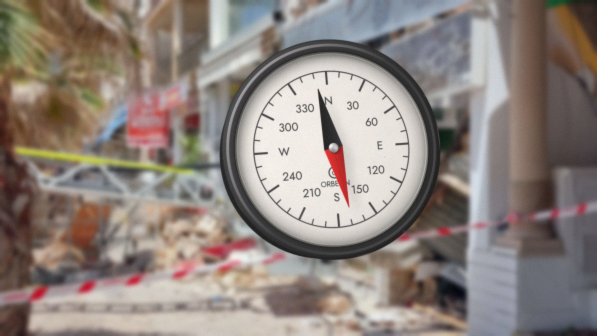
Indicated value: 170 °
